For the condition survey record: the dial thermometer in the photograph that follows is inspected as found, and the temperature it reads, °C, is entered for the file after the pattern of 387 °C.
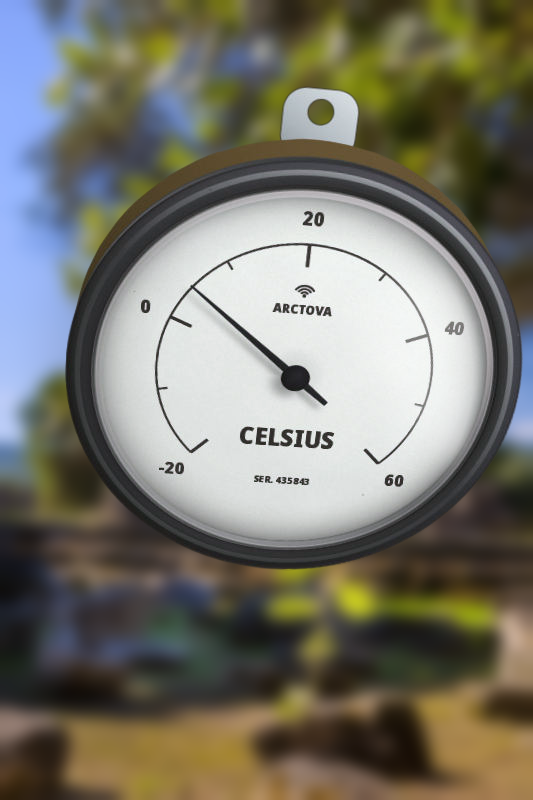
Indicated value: 5 °C
